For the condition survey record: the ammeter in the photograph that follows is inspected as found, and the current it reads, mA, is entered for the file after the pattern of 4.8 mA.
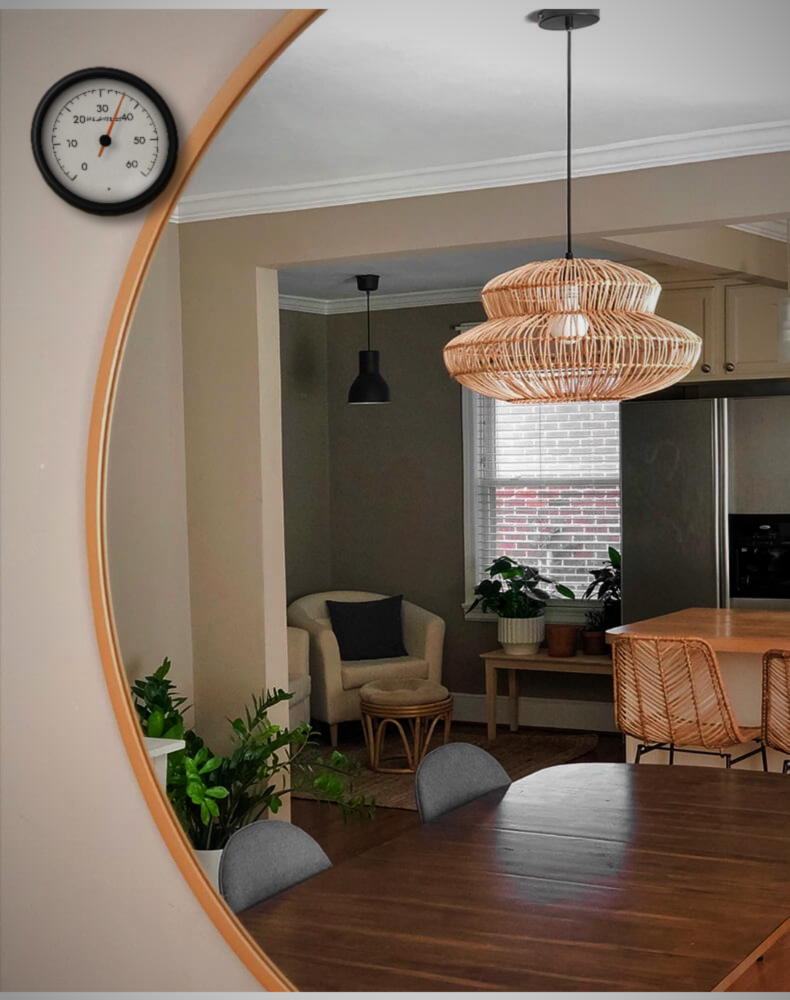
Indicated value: 36 mA
